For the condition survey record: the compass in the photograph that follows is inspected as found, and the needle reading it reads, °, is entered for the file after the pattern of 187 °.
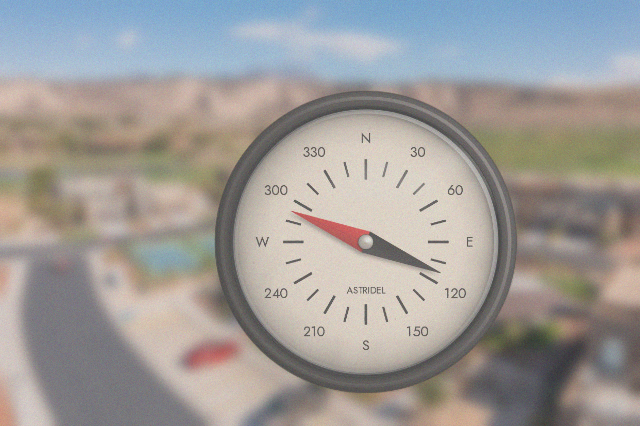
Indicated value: 292.5 °
